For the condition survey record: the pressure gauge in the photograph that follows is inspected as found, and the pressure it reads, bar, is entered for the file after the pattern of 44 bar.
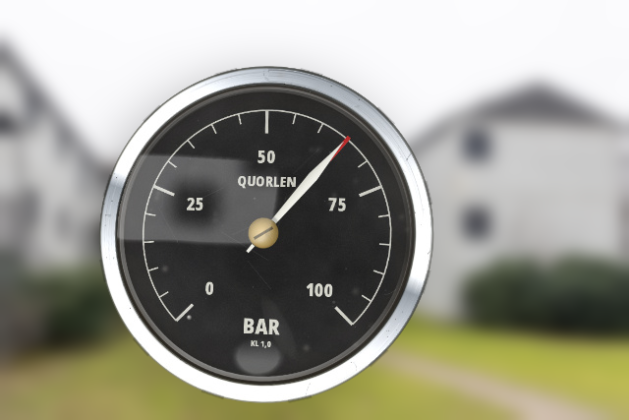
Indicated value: 65 bar
